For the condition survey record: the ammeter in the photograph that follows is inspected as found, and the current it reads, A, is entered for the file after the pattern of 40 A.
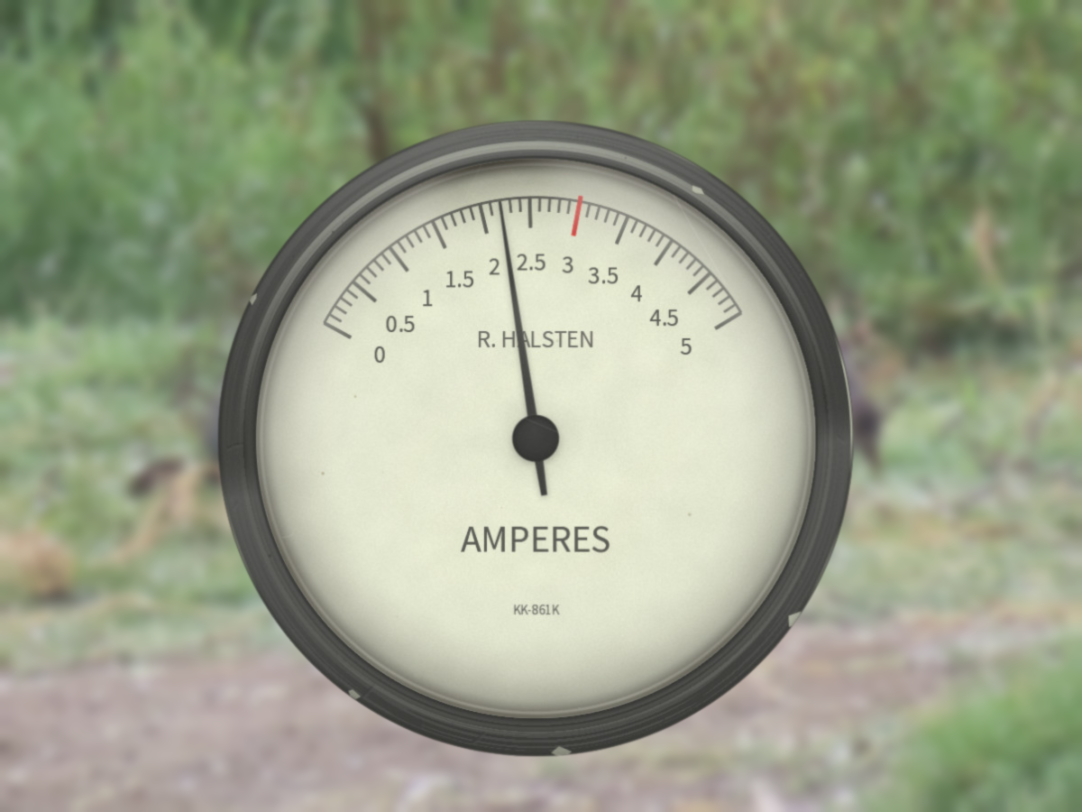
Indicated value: 2.2 A
